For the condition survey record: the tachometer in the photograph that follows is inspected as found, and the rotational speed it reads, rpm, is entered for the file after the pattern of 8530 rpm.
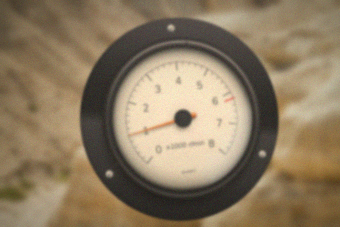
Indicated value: 1000 rpm
